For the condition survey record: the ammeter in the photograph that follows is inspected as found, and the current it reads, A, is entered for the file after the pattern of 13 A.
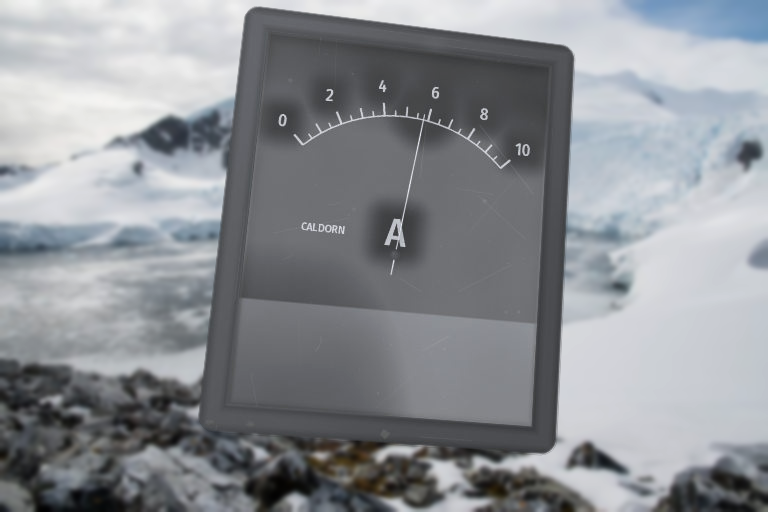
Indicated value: 5.75 A
